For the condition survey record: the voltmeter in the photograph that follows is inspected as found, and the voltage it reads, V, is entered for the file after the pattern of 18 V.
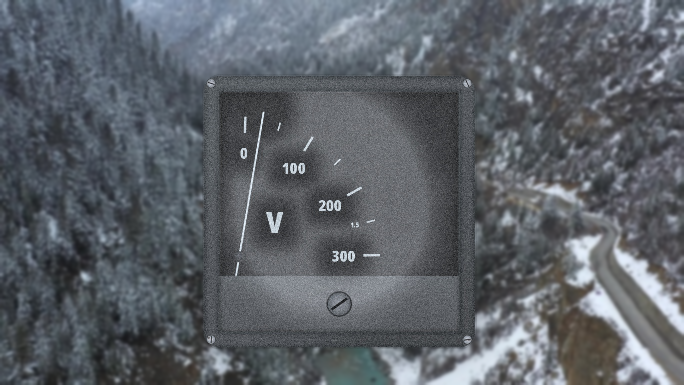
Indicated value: 25 V
